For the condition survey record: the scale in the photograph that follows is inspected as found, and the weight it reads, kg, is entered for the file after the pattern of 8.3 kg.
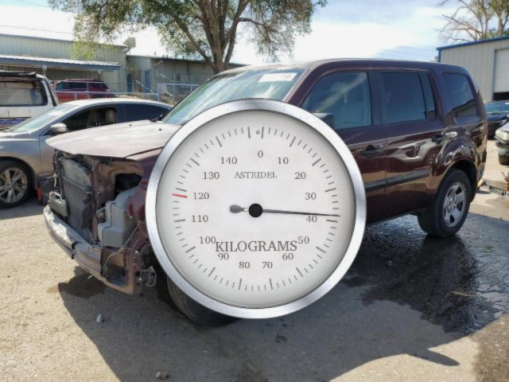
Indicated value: 38 kg
